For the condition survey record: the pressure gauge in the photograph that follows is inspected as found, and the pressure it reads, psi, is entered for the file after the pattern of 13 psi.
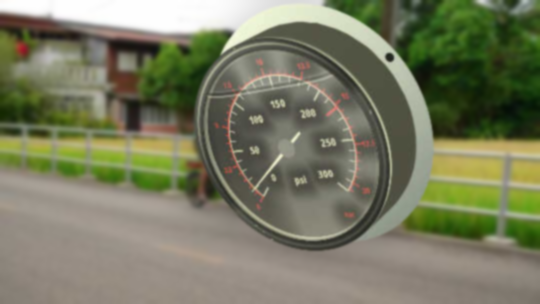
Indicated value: 10 psi
